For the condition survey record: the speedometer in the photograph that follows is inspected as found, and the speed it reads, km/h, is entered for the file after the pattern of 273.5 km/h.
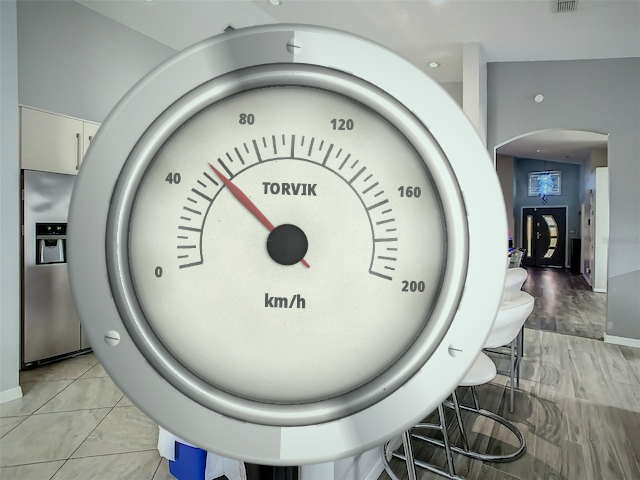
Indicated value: 55 km/h
